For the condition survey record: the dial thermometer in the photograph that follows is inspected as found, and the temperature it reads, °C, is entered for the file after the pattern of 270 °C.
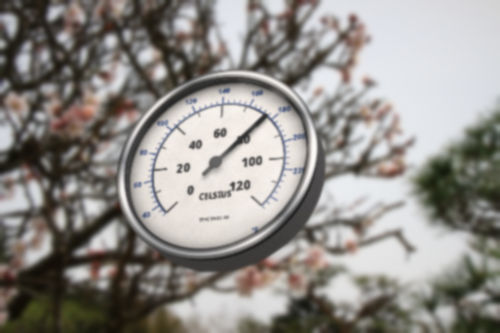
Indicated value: 80 °C
